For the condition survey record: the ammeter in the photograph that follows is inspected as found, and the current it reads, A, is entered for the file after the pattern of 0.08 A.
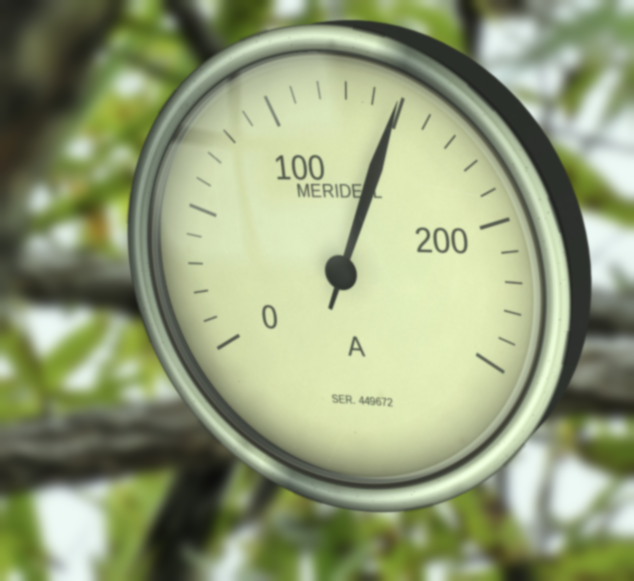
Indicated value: 150 A
